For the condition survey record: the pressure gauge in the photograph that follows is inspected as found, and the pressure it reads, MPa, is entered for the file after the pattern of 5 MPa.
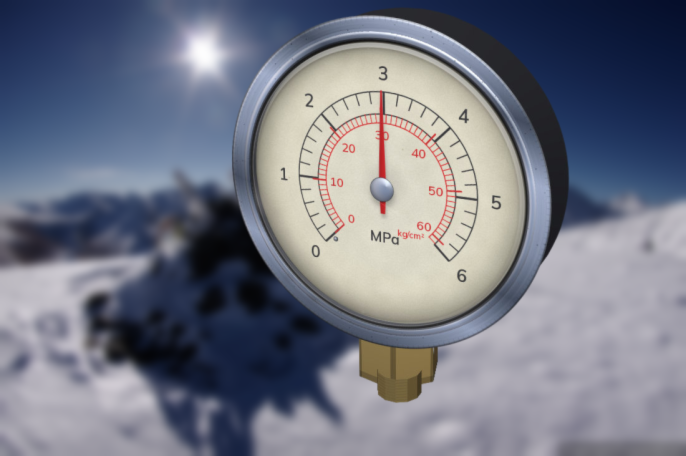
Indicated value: 3 MPa
